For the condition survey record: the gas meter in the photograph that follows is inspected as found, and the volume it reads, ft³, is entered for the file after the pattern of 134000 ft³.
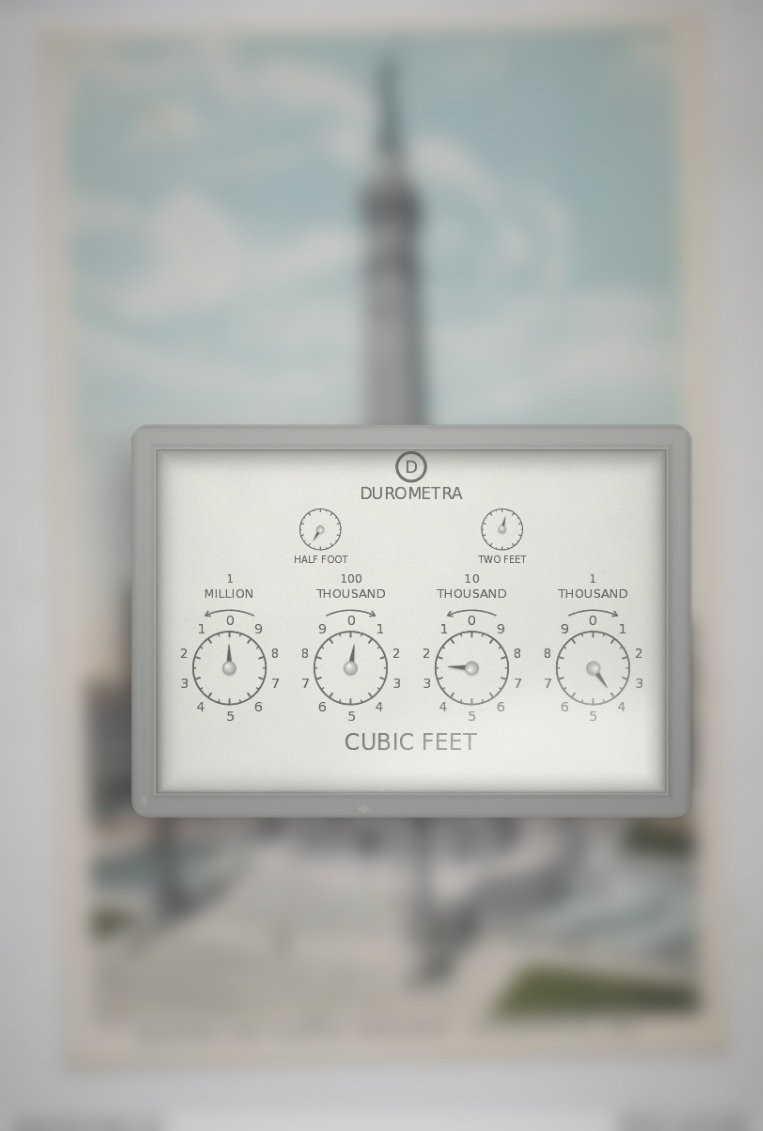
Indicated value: 2400 ft³
